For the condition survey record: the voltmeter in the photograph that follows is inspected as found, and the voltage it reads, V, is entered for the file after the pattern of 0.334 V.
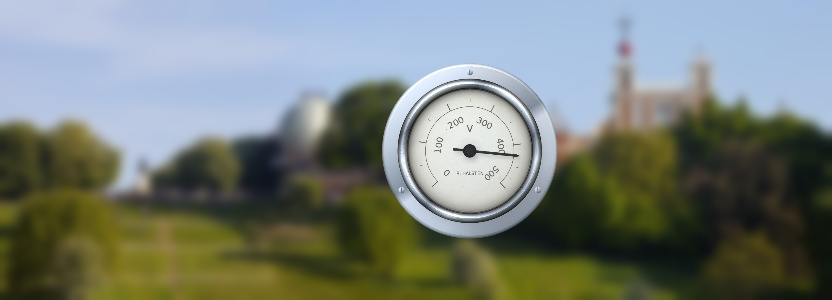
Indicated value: 425 V
